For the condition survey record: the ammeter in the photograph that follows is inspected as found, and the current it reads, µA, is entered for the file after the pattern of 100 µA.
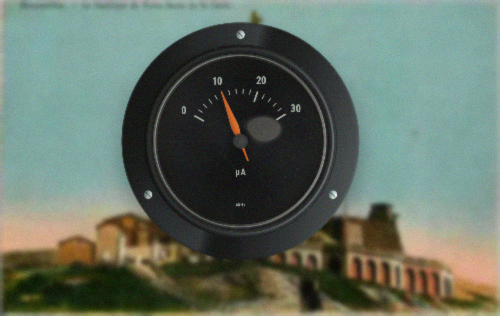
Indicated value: 10 µA
